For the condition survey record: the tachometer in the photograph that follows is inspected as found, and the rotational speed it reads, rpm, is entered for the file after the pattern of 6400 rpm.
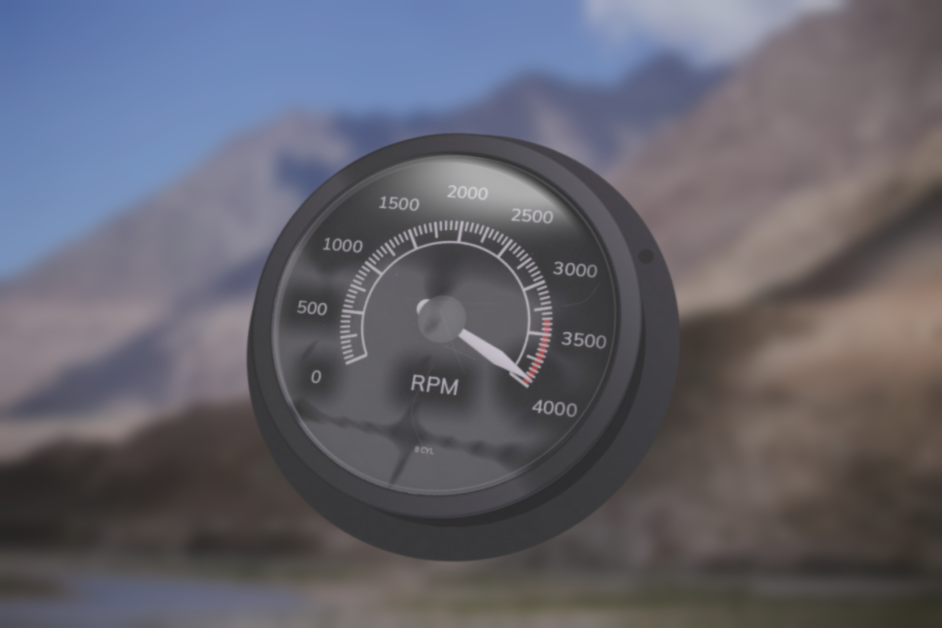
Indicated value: 3950 rpm
